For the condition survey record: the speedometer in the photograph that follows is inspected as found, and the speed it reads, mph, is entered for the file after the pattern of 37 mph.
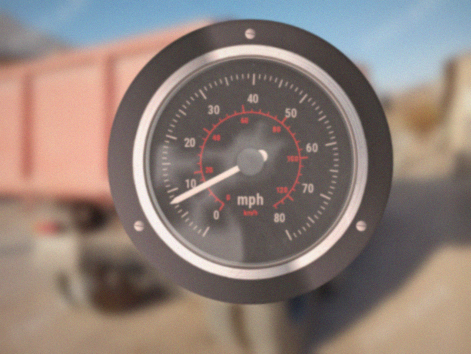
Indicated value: 8 mph
